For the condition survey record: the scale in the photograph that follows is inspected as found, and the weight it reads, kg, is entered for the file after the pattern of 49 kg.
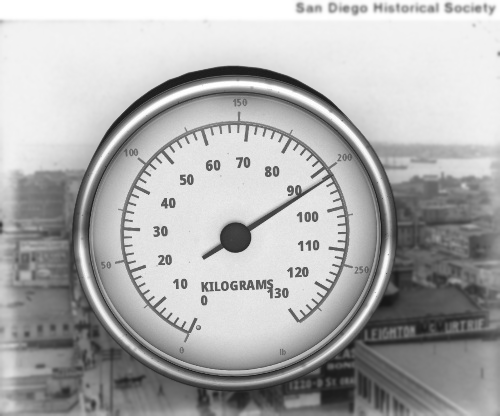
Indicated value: 92 kg
